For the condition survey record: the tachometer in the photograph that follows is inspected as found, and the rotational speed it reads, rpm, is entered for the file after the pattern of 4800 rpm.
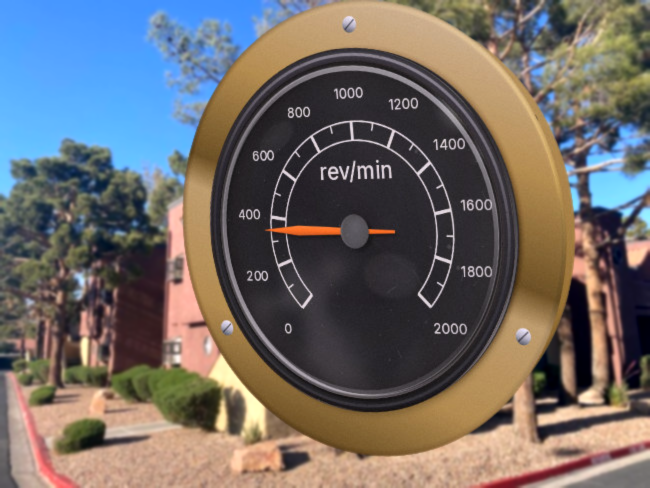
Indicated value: 350 rpm
